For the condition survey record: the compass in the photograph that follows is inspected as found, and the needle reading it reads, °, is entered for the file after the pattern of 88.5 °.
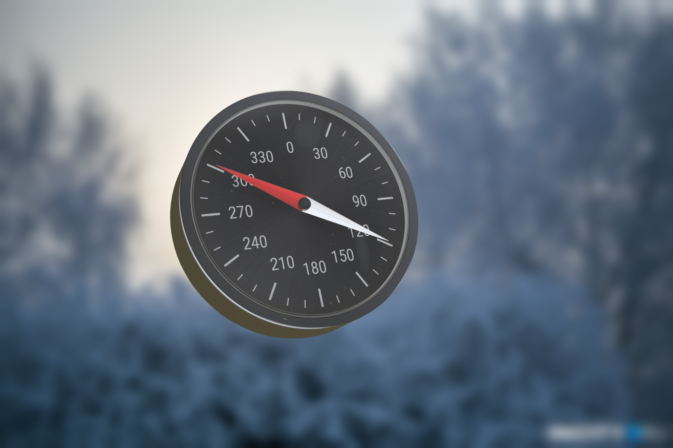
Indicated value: 300 °
